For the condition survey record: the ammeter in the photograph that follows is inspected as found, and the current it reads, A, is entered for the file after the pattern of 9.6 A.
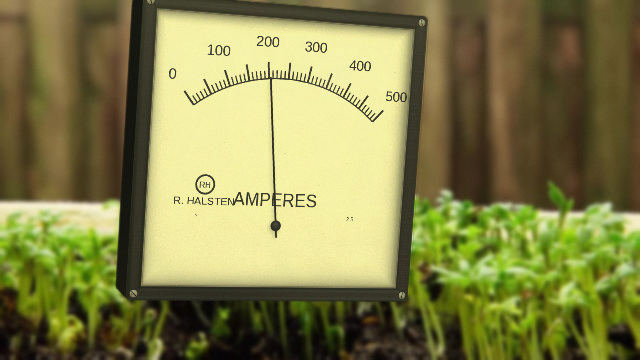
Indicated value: 200 A
